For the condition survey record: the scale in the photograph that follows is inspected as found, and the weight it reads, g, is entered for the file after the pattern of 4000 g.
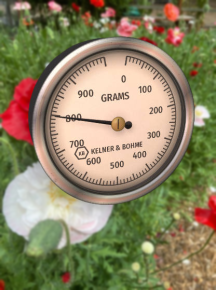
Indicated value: 800 g
